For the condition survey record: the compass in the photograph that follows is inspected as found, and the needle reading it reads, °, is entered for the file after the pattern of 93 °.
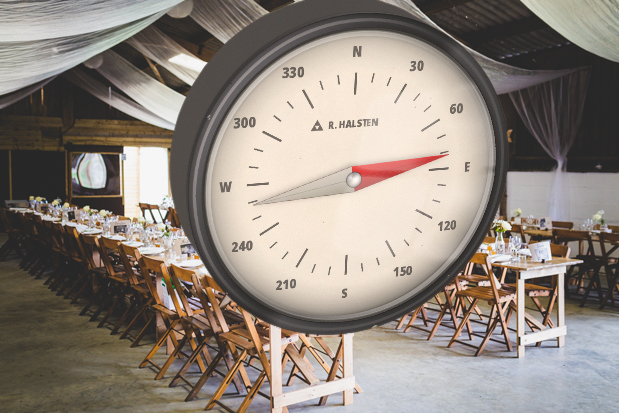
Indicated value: 80 °
